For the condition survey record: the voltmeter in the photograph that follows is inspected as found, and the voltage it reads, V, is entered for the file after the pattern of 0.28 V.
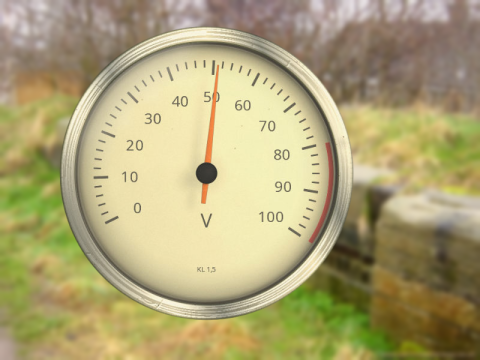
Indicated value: 51 V
